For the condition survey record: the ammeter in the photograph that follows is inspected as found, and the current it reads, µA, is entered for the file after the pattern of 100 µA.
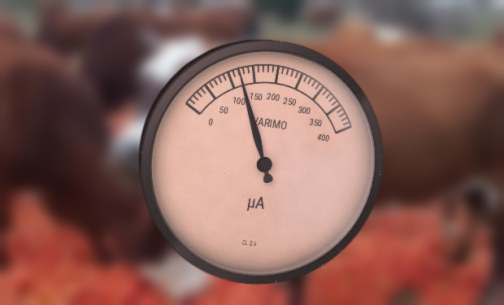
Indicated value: 120 µA
